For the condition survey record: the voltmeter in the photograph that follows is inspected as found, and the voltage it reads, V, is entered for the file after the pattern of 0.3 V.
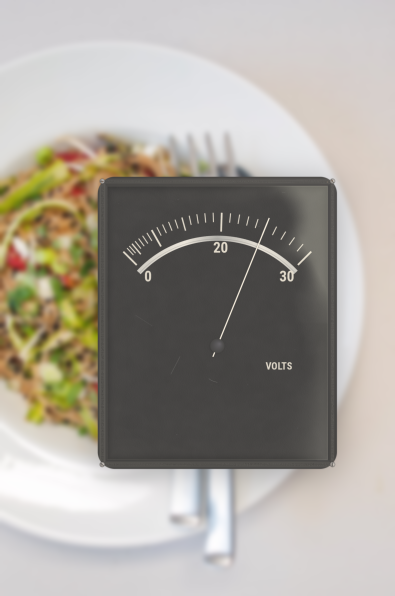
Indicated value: 25 V
